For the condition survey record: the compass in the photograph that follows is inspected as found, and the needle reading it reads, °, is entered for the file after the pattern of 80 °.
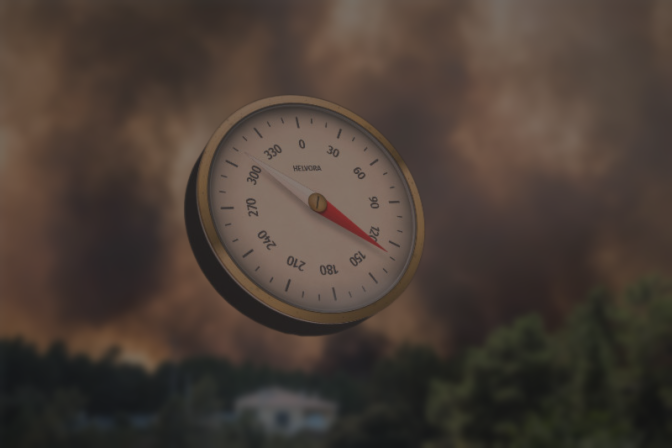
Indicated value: 130 °
